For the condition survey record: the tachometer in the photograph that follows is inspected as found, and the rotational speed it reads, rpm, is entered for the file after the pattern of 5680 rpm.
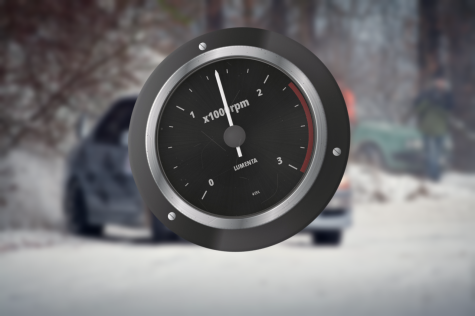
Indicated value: 1500 rpm
